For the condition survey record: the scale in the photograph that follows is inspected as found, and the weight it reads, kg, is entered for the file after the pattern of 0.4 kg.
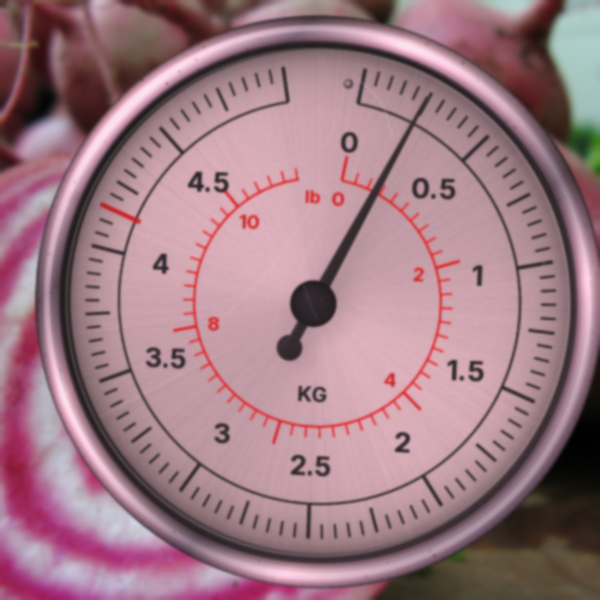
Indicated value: 0.25 kg
